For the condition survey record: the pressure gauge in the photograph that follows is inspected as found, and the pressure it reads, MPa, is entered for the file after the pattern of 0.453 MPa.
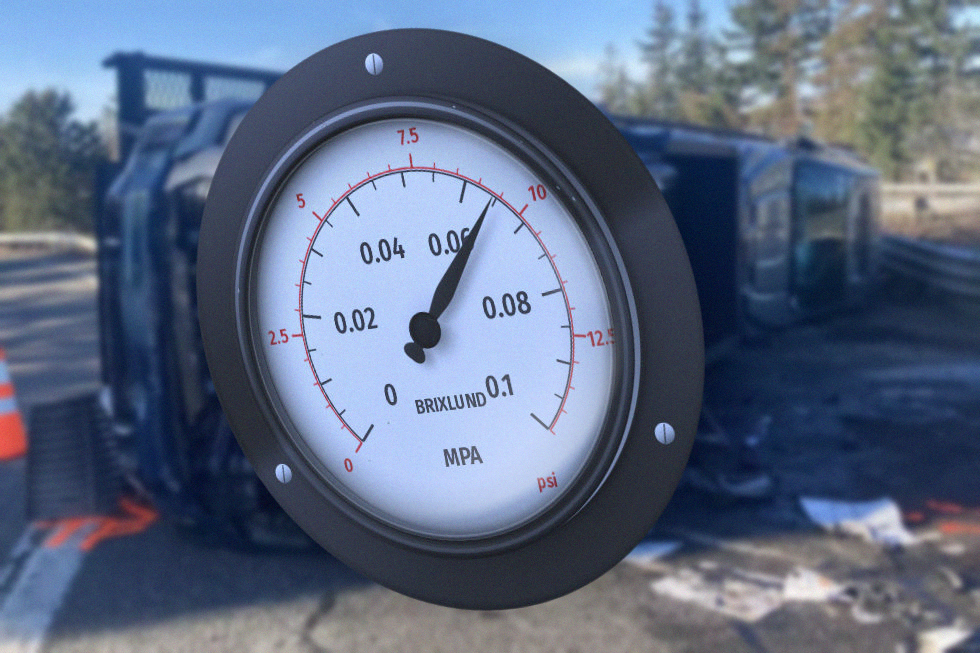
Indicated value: 0.065 MPa
